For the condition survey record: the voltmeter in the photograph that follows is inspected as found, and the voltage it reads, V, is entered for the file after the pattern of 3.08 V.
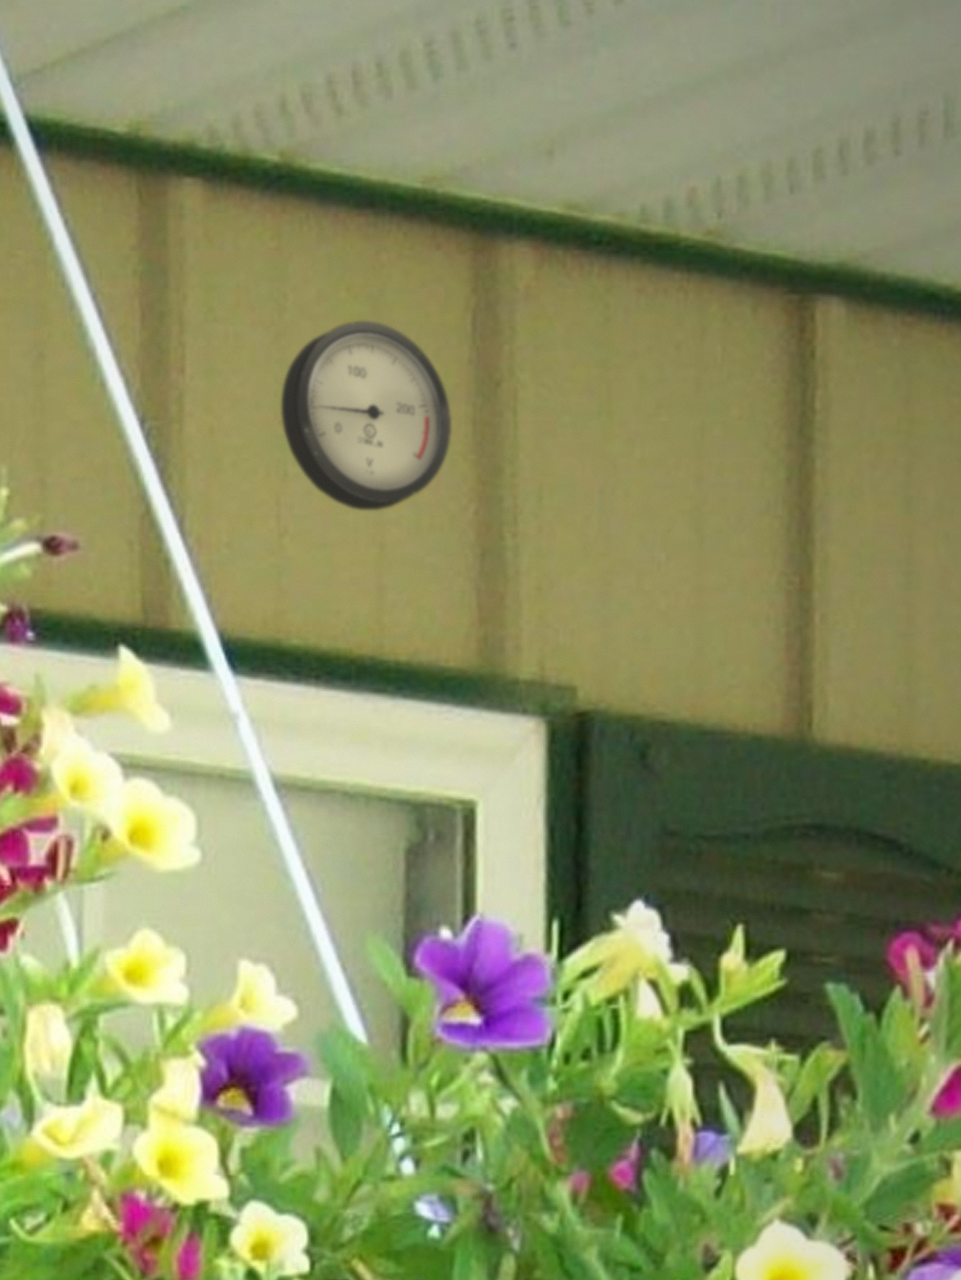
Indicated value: 25 V
